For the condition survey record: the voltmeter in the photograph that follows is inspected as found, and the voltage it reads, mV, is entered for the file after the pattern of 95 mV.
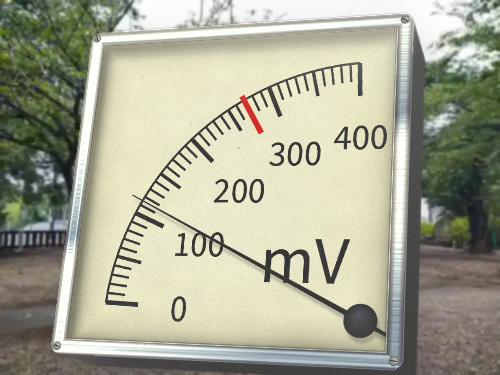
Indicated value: 115 mV
